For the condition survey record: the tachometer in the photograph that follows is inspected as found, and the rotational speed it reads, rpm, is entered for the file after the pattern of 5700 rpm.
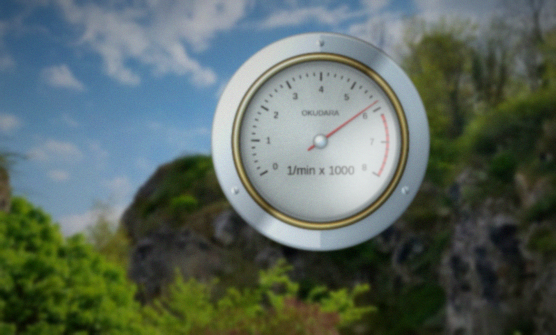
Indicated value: 5800 rpm
